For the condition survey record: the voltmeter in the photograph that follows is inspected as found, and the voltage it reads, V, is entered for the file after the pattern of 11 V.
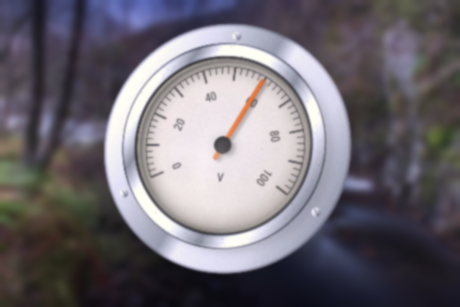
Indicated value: 60 V
